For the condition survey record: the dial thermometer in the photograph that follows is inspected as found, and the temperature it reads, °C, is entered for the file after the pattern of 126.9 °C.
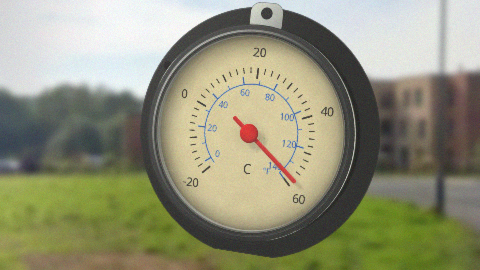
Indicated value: 58 °C
